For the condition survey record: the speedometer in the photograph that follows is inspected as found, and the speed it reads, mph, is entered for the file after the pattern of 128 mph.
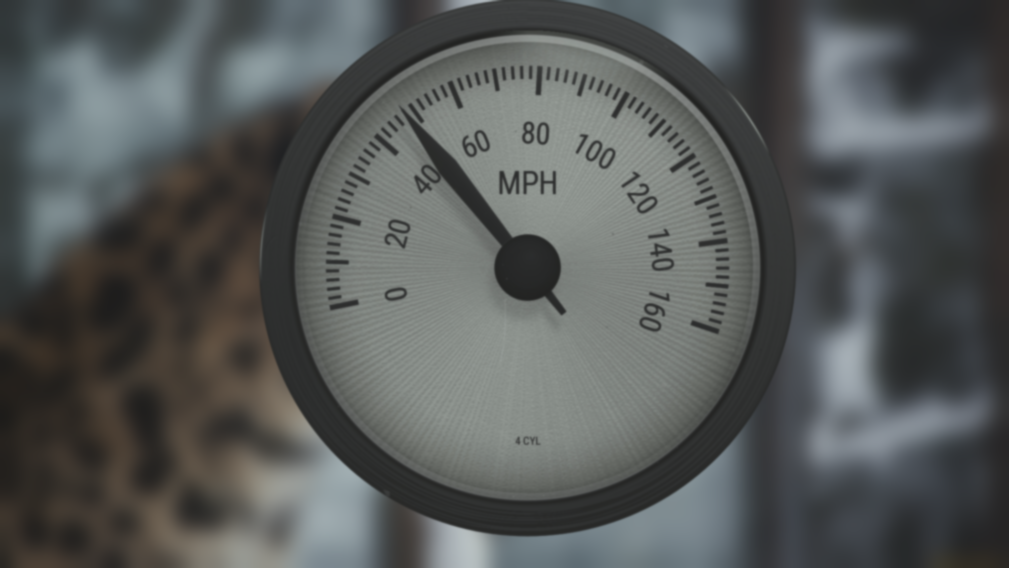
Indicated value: 48 mph
